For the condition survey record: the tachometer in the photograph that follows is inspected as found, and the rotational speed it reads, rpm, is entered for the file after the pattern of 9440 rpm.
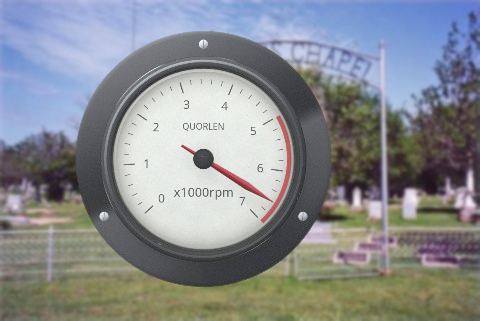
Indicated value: 6600 rpm
